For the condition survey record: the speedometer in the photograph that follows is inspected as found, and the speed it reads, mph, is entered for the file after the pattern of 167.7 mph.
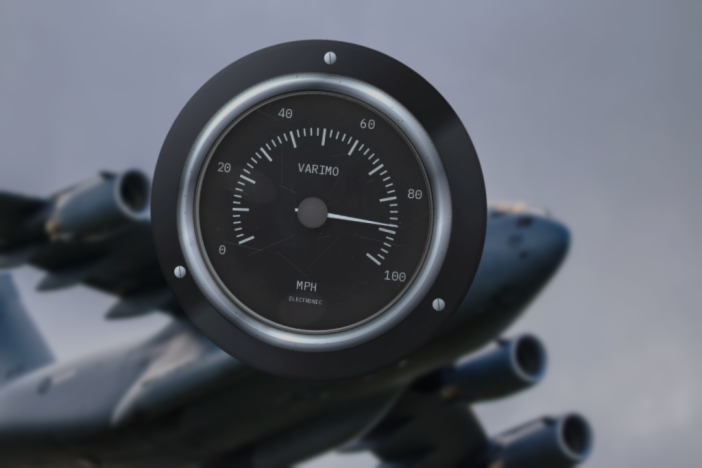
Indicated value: 88 mph
